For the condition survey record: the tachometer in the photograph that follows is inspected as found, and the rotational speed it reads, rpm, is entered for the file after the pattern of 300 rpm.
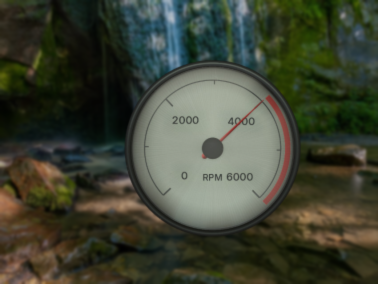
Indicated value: 4000 rpm
